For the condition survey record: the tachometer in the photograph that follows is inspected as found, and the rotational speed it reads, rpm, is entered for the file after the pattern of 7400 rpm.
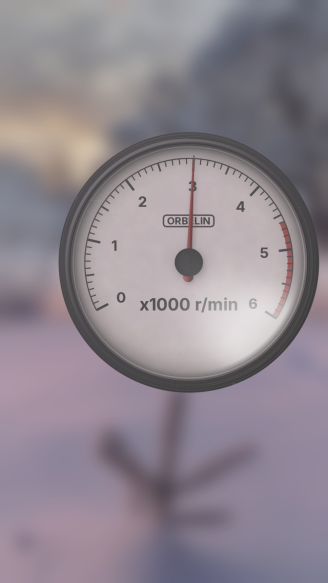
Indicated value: 3000 rpm
